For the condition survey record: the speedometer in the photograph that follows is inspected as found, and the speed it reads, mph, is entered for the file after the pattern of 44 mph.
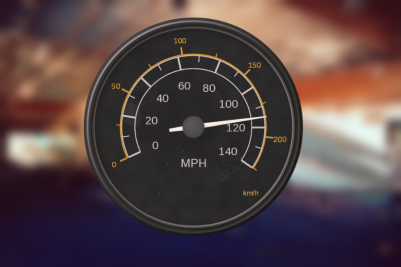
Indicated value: 115 mph
